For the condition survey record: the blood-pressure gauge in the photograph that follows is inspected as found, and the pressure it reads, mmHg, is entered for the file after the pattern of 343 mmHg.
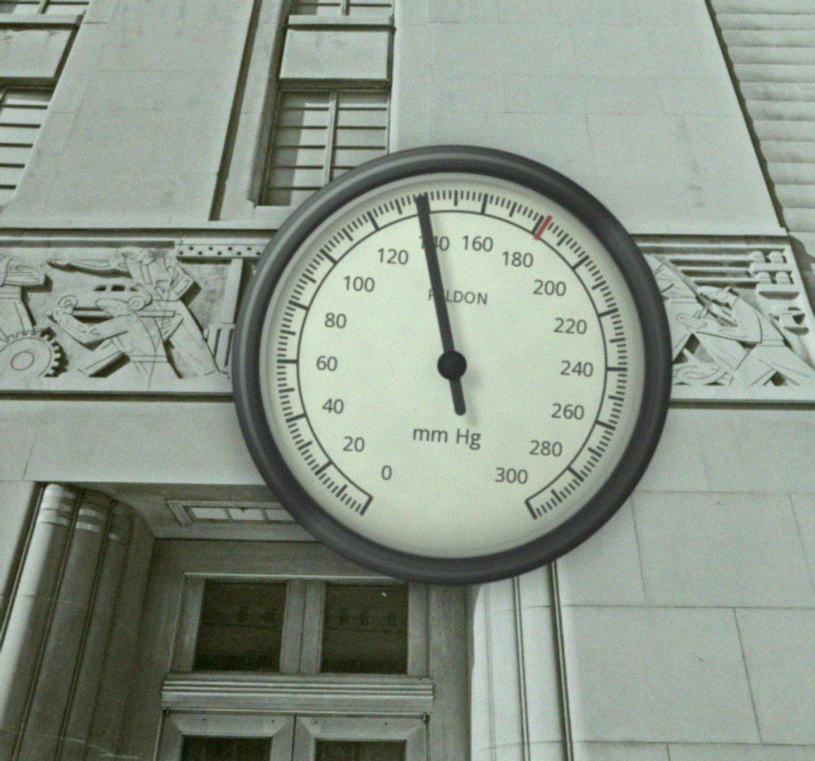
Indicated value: 138 mmHg
